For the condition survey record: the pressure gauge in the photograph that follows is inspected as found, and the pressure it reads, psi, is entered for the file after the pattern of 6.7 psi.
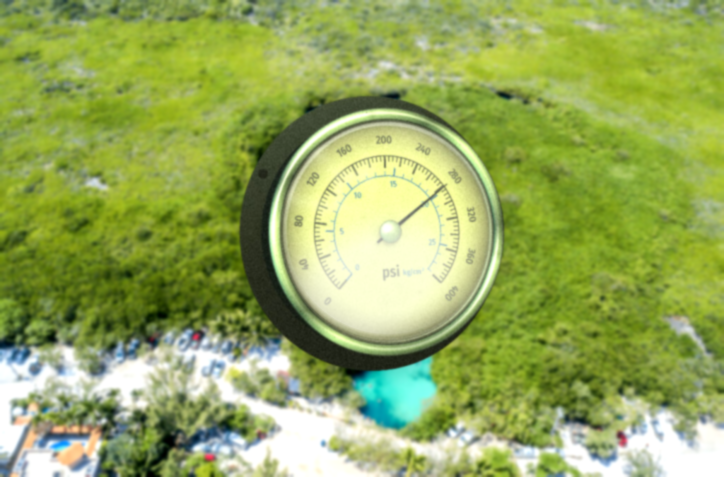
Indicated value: 280 psi
